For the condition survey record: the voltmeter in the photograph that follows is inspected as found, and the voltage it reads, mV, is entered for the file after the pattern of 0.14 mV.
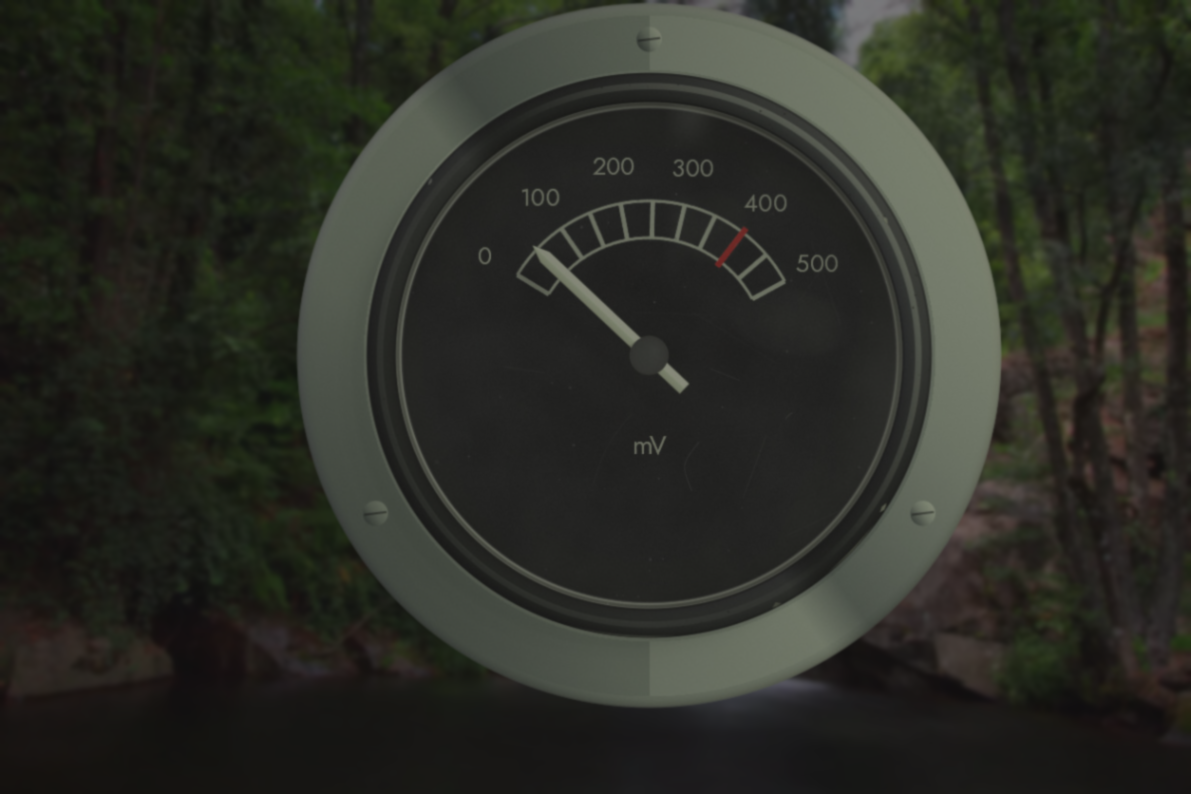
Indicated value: 50 mV
